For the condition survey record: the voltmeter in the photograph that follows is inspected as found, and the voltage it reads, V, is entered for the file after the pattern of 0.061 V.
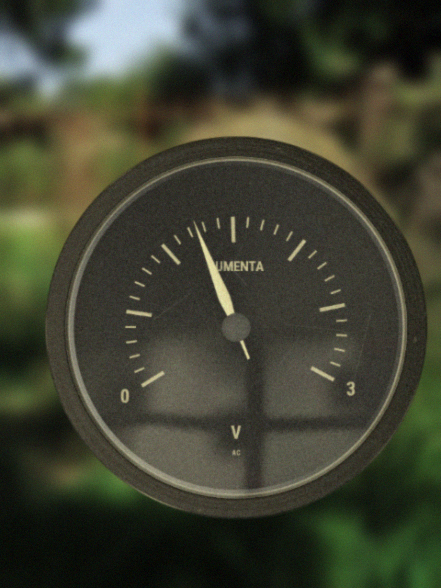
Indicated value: 1.25 V
